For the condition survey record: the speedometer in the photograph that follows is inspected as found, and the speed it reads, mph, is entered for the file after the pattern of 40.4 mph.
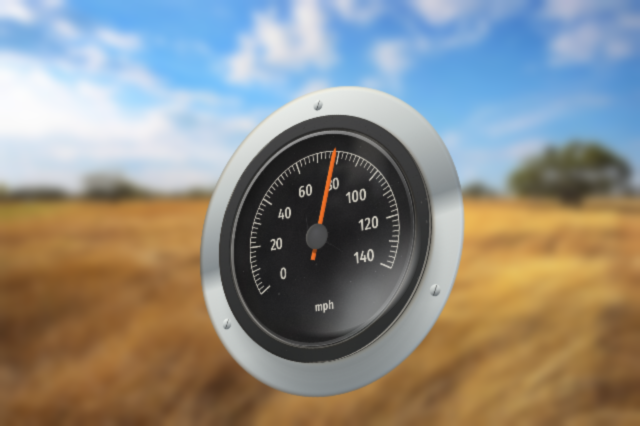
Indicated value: 80 mph
